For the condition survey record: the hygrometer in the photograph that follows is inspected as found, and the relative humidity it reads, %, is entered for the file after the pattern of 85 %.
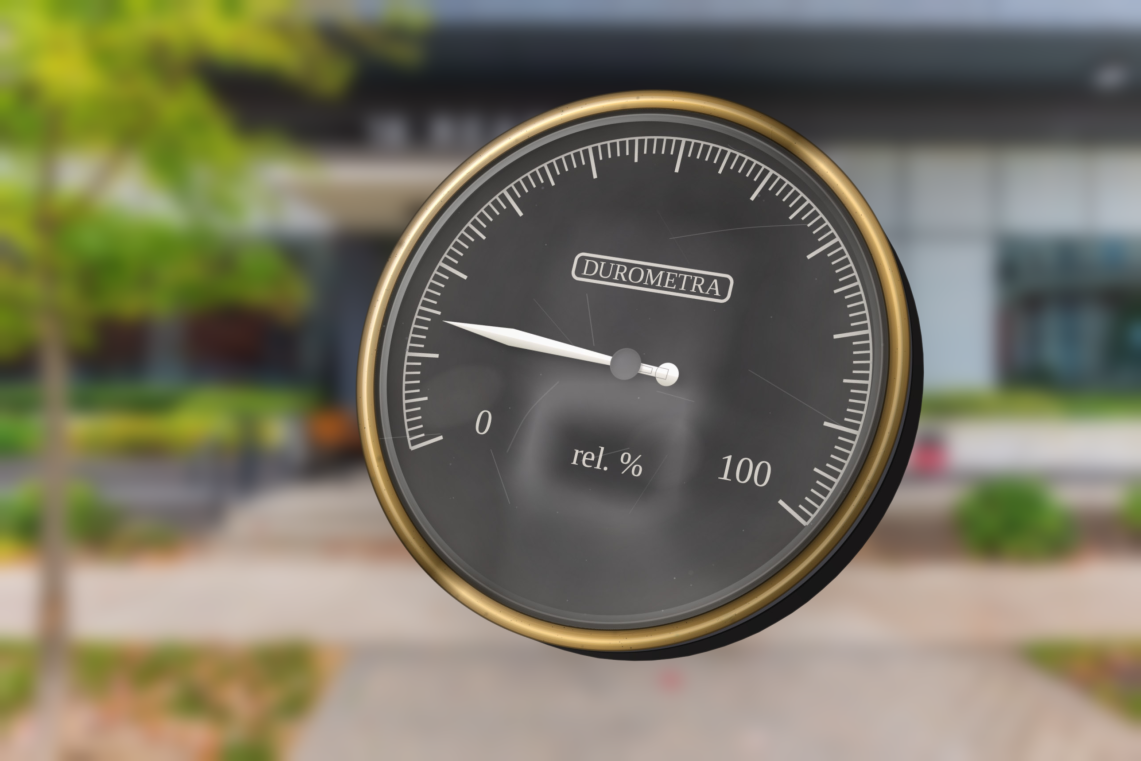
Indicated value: 14 %
